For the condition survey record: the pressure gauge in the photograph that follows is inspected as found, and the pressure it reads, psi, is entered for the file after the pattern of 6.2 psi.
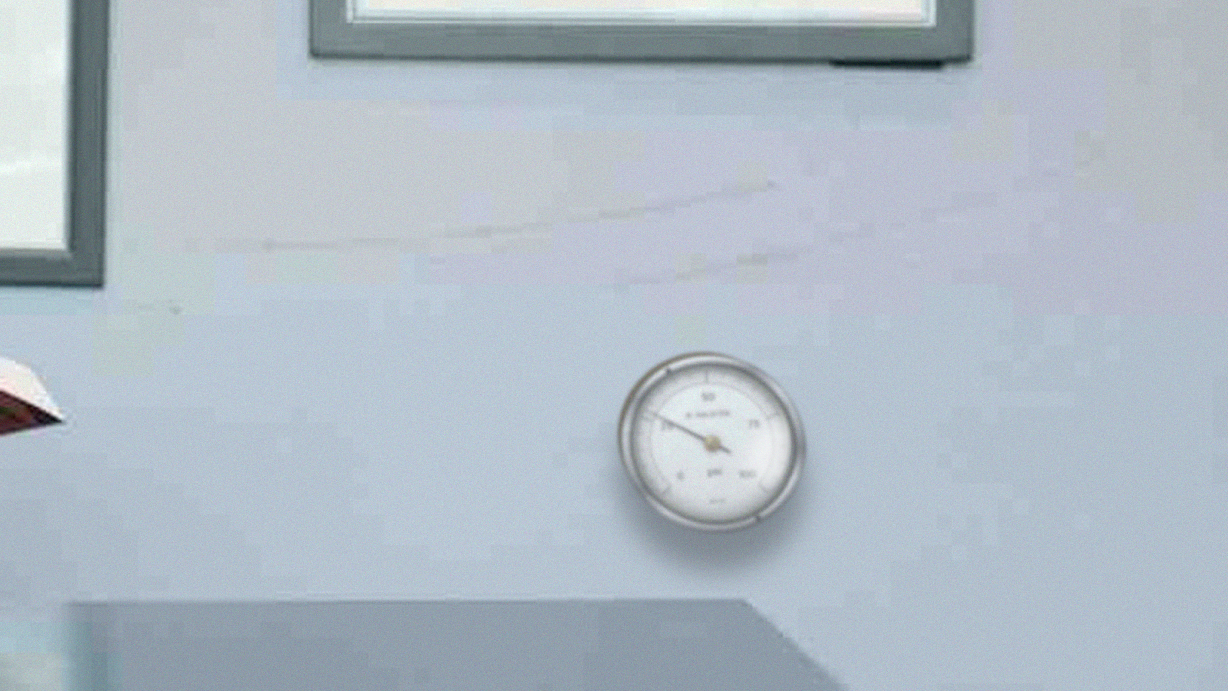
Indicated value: 27.5 psi
